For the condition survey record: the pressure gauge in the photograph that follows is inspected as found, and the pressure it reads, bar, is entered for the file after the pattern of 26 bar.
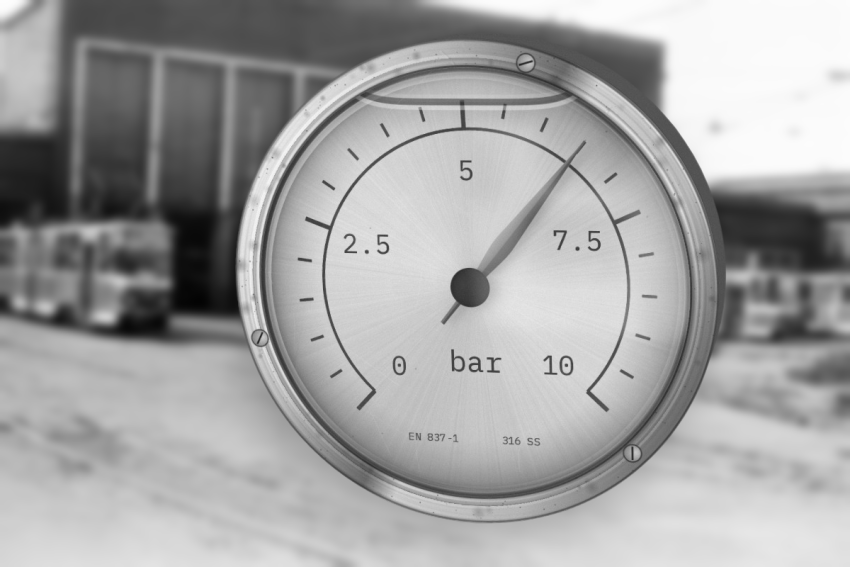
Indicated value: 6.5 bar
